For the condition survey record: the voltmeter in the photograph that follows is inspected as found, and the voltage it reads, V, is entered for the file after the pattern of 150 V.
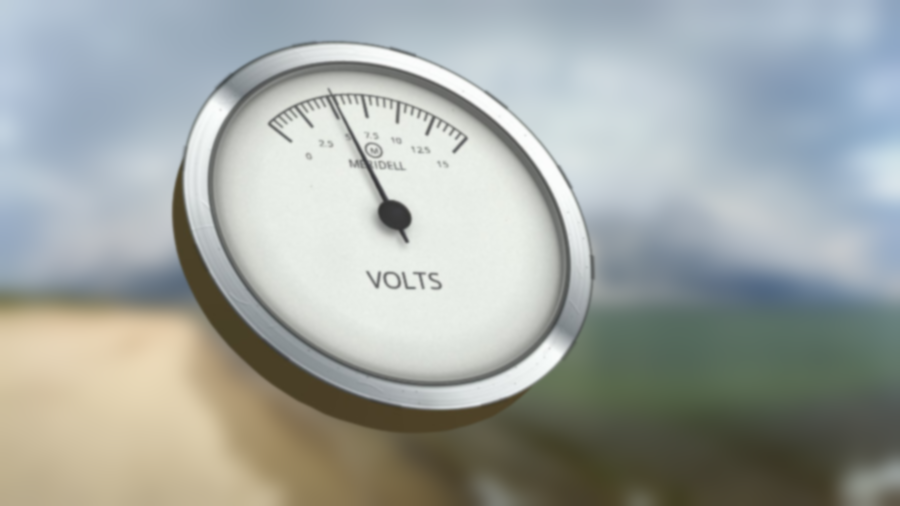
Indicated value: 5 V
